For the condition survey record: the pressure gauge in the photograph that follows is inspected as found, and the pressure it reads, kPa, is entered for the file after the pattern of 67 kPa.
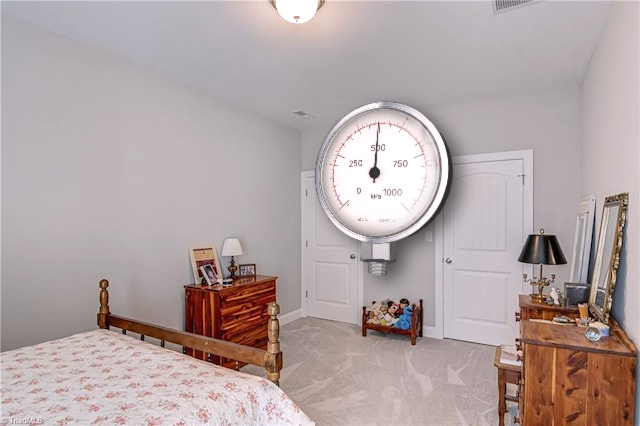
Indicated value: 500 kPa
